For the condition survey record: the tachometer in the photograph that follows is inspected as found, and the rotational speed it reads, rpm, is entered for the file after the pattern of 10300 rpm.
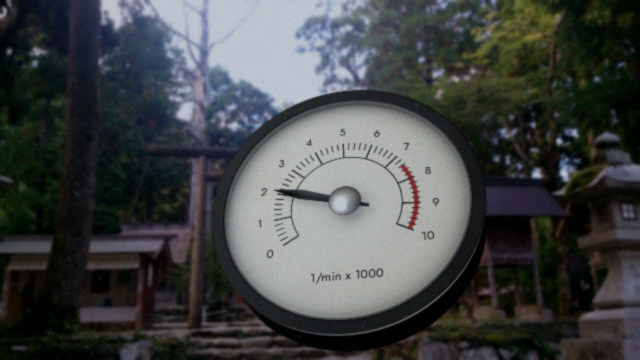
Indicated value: 2000 rpm
